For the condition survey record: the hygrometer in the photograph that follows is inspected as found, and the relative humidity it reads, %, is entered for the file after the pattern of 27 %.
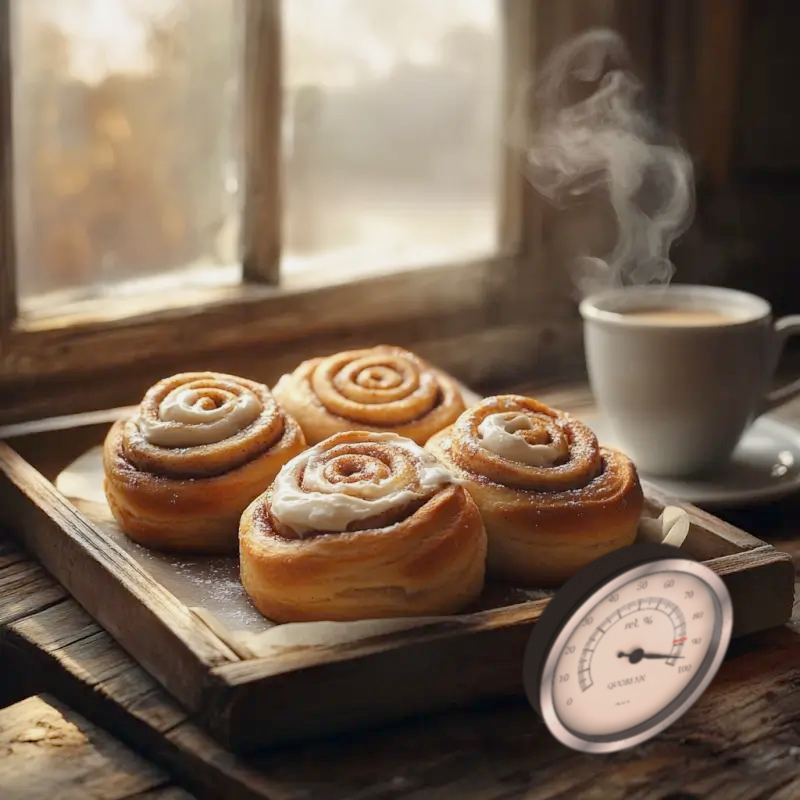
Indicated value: 95 %
